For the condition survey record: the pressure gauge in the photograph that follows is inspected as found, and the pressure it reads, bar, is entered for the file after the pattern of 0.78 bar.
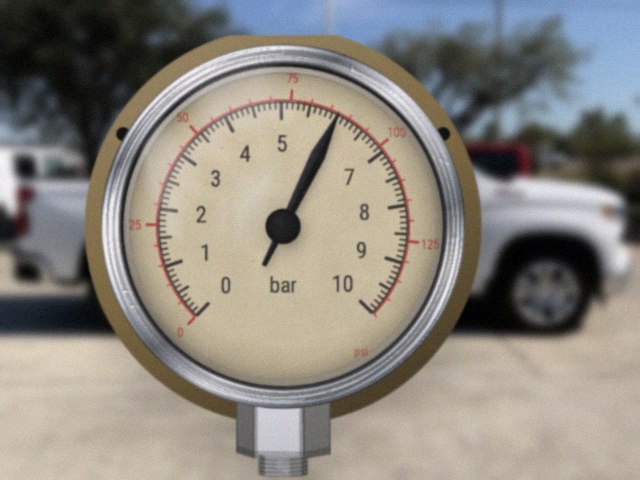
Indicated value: 6 bar
